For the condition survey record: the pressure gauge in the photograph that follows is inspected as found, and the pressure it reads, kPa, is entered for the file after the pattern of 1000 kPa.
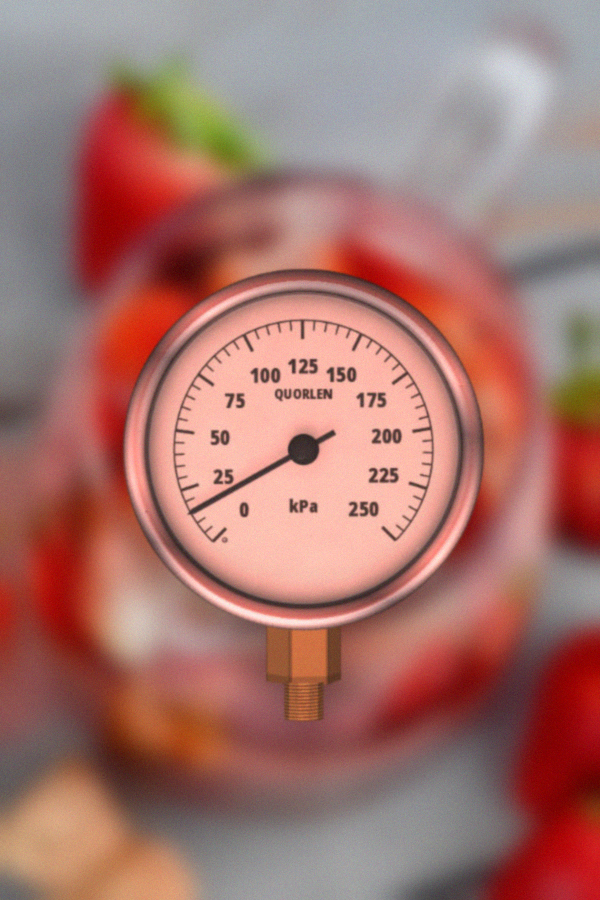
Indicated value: 15 kPa
